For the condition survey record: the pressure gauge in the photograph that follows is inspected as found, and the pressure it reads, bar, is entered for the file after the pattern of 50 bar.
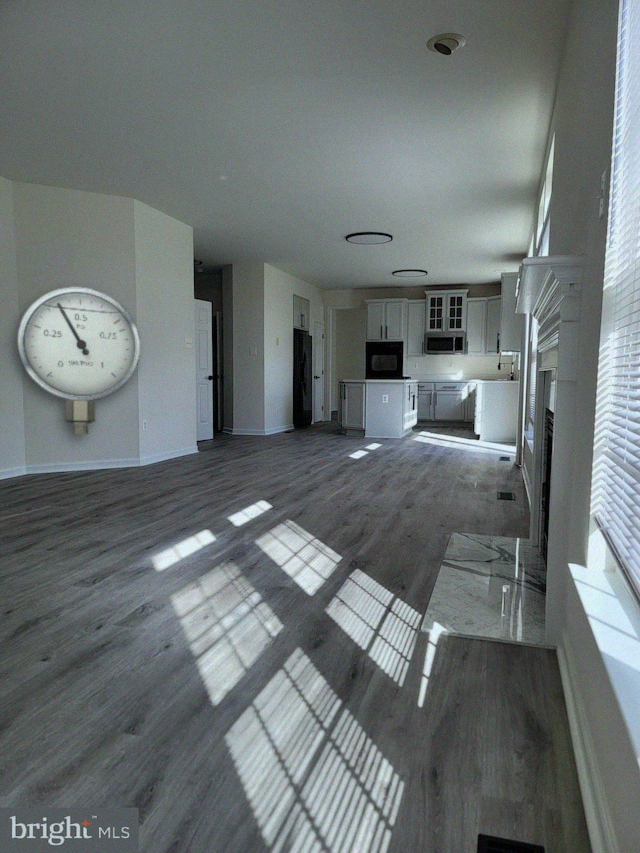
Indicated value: 0.4 bar
